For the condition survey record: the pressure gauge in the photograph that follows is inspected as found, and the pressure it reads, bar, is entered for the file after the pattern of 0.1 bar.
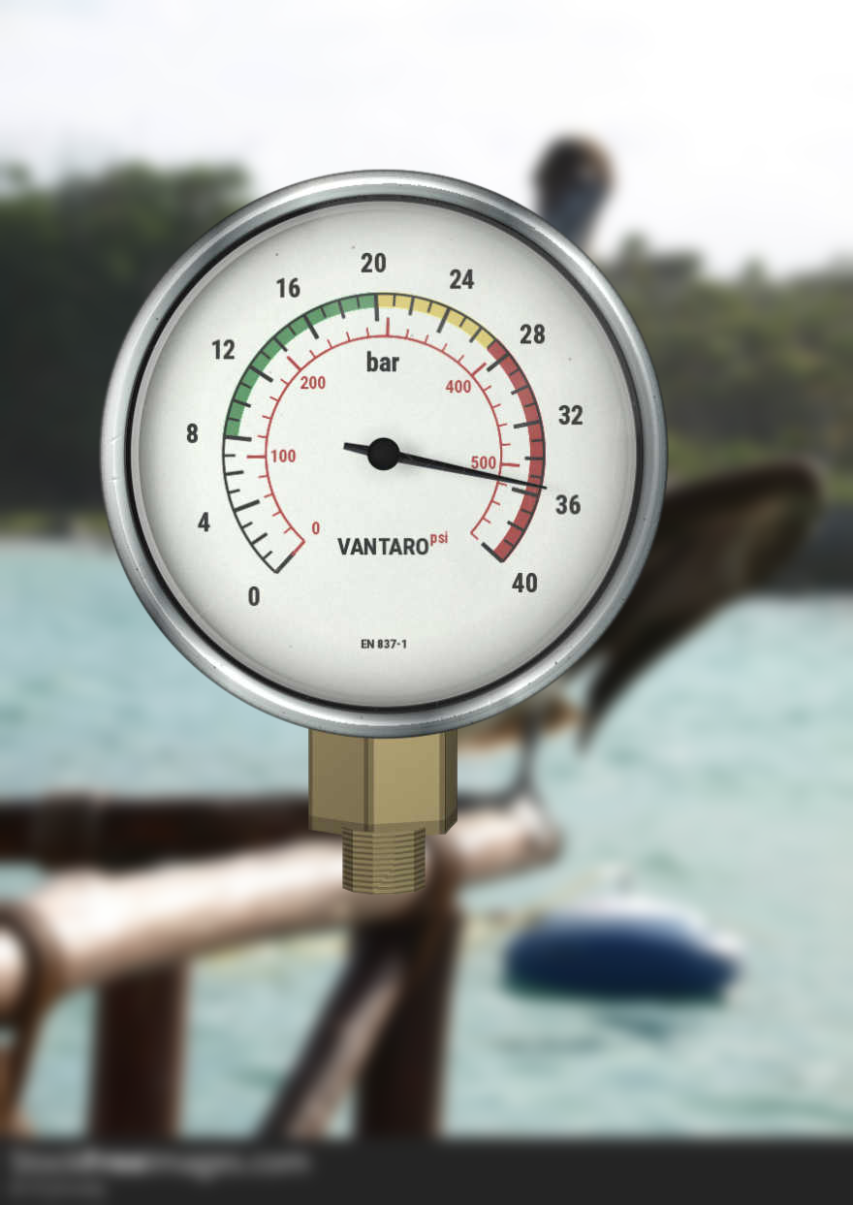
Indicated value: 35.5 bar
